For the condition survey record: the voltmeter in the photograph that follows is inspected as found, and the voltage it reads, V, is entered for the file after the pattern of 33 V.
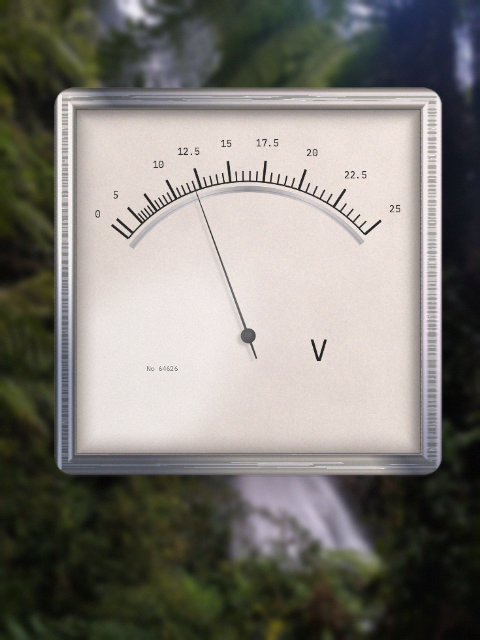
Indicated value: 12 V
